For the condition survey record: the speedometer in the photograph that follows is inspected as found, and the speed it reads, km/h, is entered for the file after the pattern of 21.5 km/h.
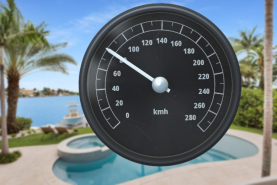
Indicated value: 80 km/h
